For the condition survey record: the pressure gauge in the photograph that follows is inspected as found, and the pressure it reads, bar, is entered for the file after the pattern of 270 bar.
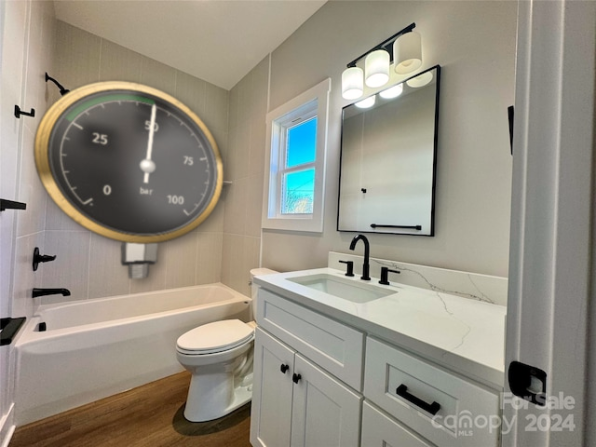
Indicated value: 50 bar
